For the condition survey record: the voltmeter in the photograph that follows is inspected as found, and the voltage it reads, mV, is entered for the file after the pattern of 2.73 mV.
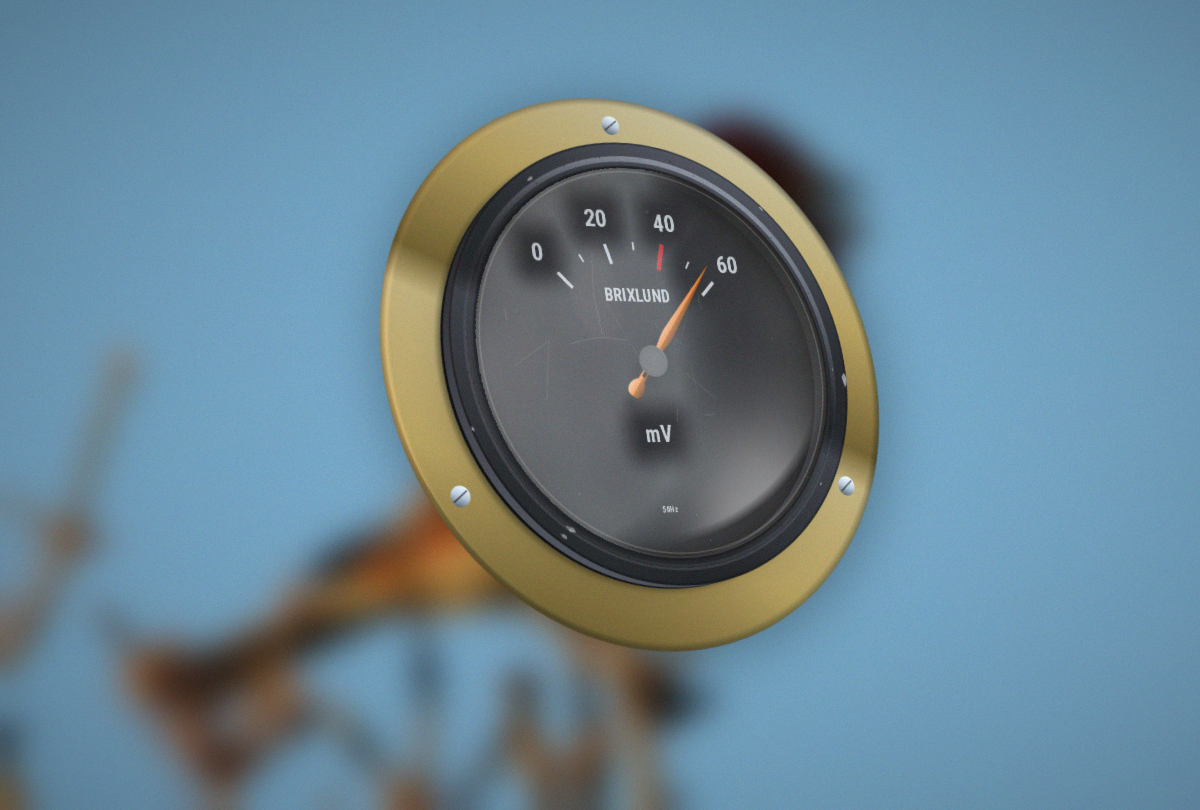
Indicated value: 55 mV
